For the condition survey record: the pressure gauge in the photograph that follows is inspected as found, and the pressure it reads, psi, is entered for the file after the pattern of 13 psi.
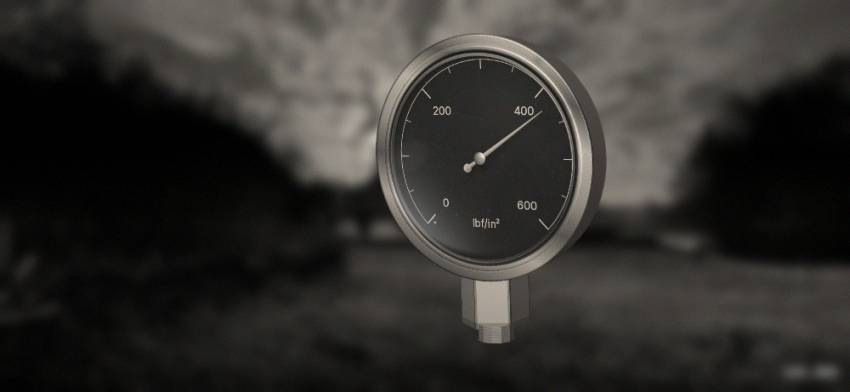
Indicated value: 425 psi
